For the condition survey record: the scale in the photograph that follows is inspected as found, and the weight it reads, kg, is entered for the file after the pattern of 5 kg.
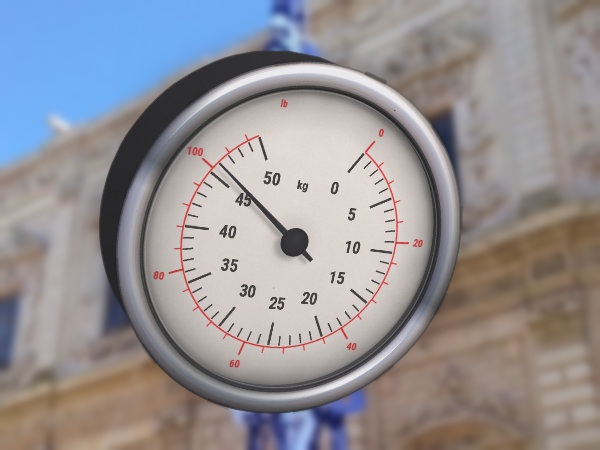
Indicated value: 46 kg
